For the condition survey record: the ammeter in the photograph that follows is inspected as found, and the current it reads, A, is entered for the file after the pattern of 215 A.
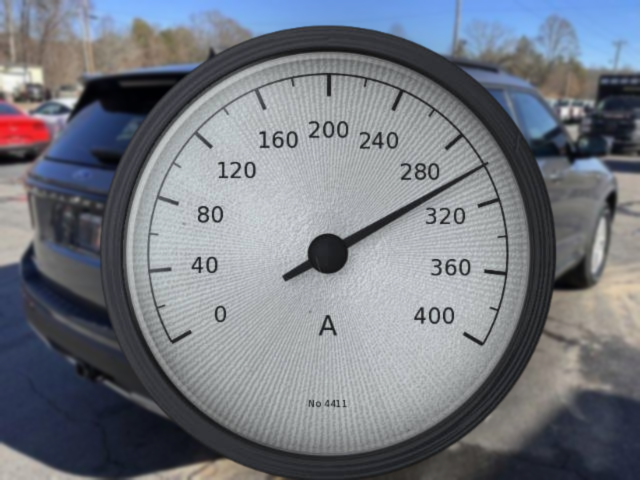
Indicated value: 300 A
